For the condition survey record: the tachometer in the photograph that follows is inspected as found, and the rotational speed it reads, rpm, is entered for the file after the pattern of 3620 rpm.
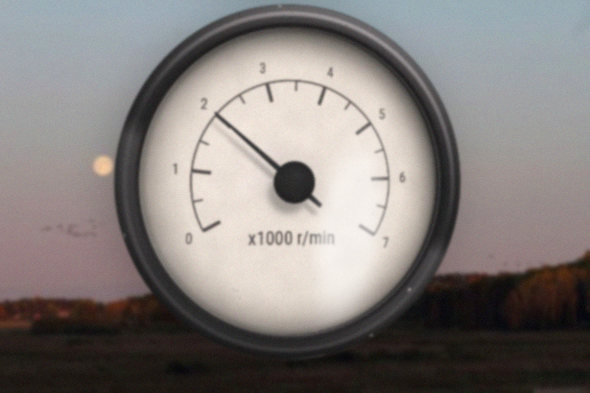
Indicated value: 2000 rpm
